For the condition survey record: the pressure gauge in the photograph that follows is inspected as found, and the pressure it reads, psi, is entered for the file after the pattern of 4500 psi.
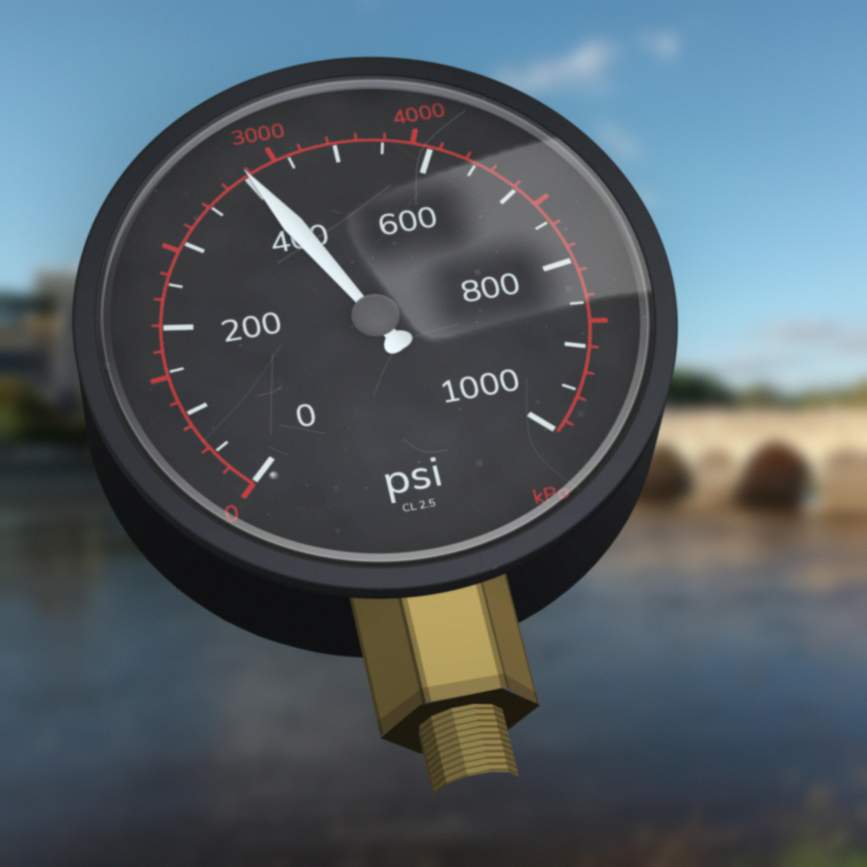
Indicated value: 400 psi
